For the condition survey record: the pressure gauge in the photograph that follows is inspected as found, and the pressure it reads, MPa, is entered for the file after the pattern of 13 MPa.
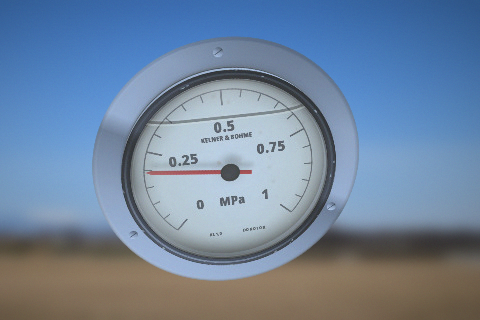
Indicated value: 0.2 MPa
